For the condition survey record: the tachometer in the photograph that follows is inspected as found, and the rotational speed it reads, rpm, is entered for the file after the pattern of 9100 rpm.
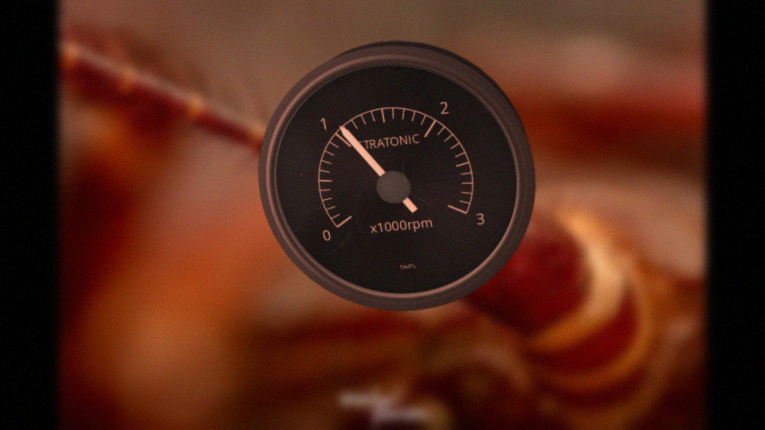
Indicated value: 1100 rpm
